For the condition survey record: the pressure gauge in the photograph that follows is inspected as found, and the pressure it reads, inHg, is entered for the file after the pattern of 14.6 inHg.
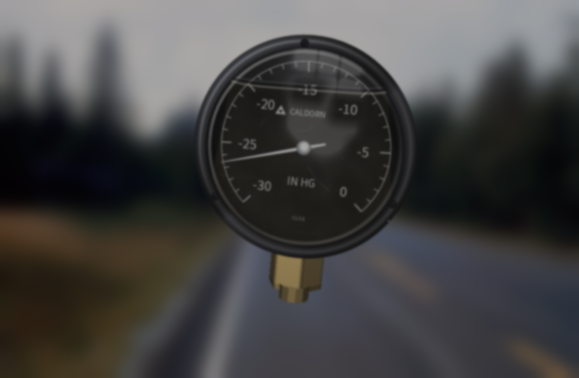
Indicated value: -26.5 inHg
